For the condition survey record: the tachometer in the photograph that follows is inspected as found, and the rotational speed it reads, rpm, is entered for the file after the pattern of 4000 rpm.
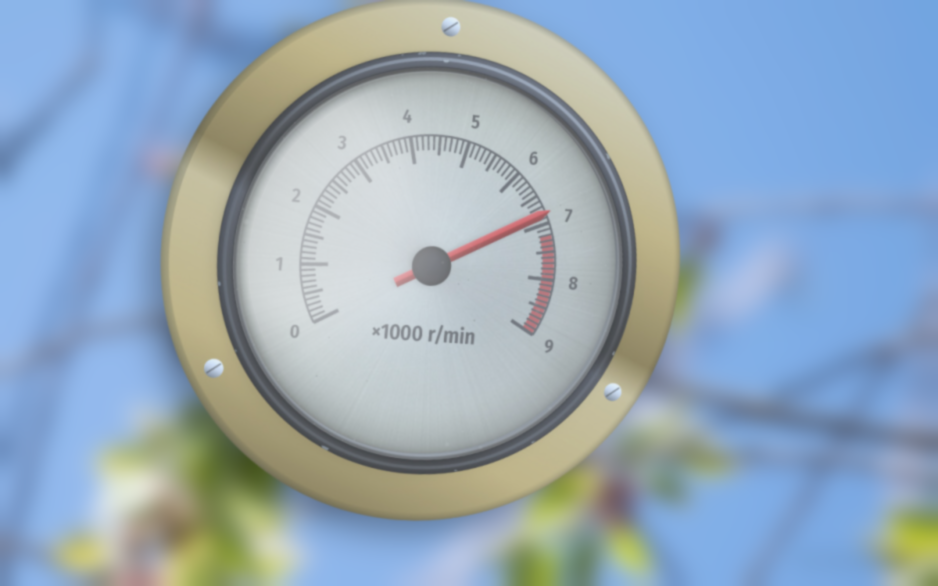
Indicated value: 6800 rpm
